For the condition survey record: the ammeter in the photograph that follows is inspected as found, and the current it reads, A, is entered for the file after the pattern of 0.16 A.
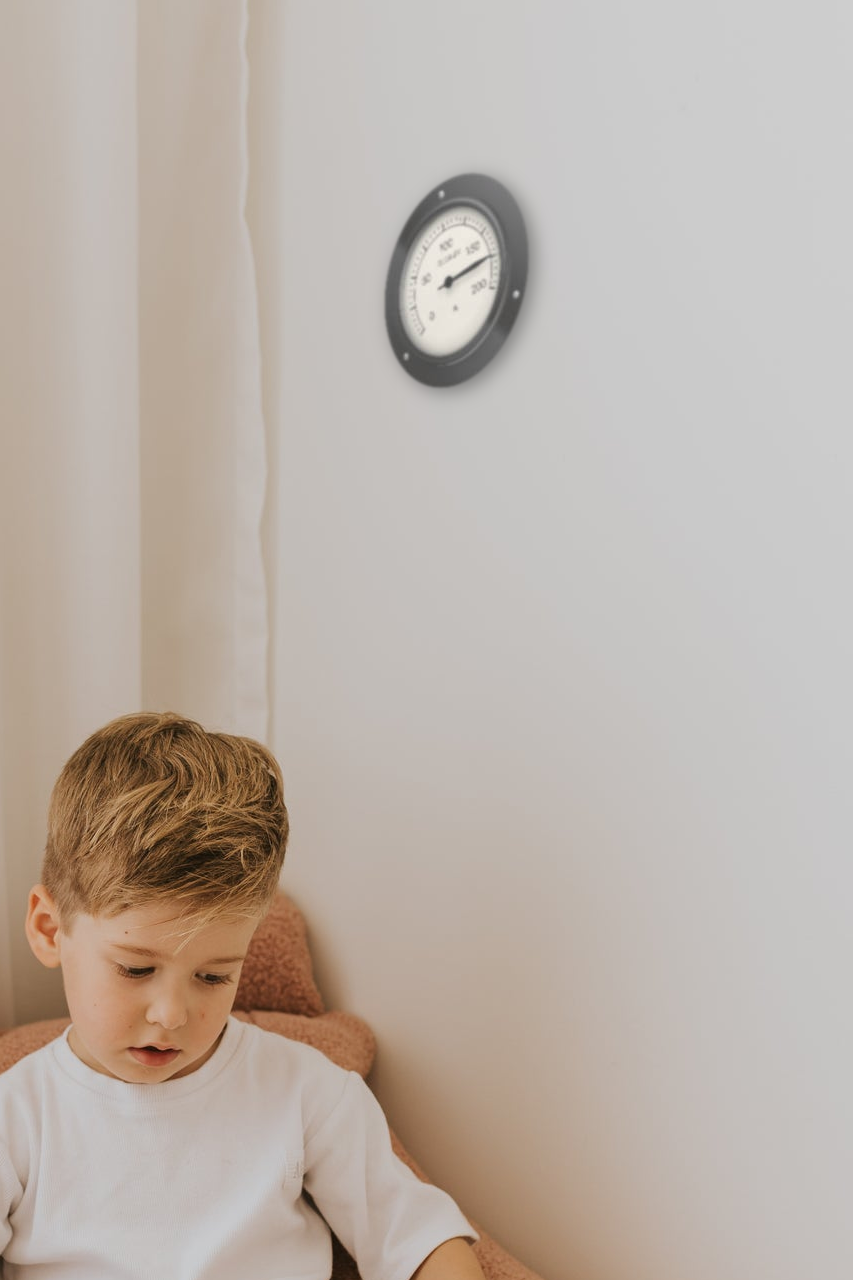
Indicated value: 175 A
